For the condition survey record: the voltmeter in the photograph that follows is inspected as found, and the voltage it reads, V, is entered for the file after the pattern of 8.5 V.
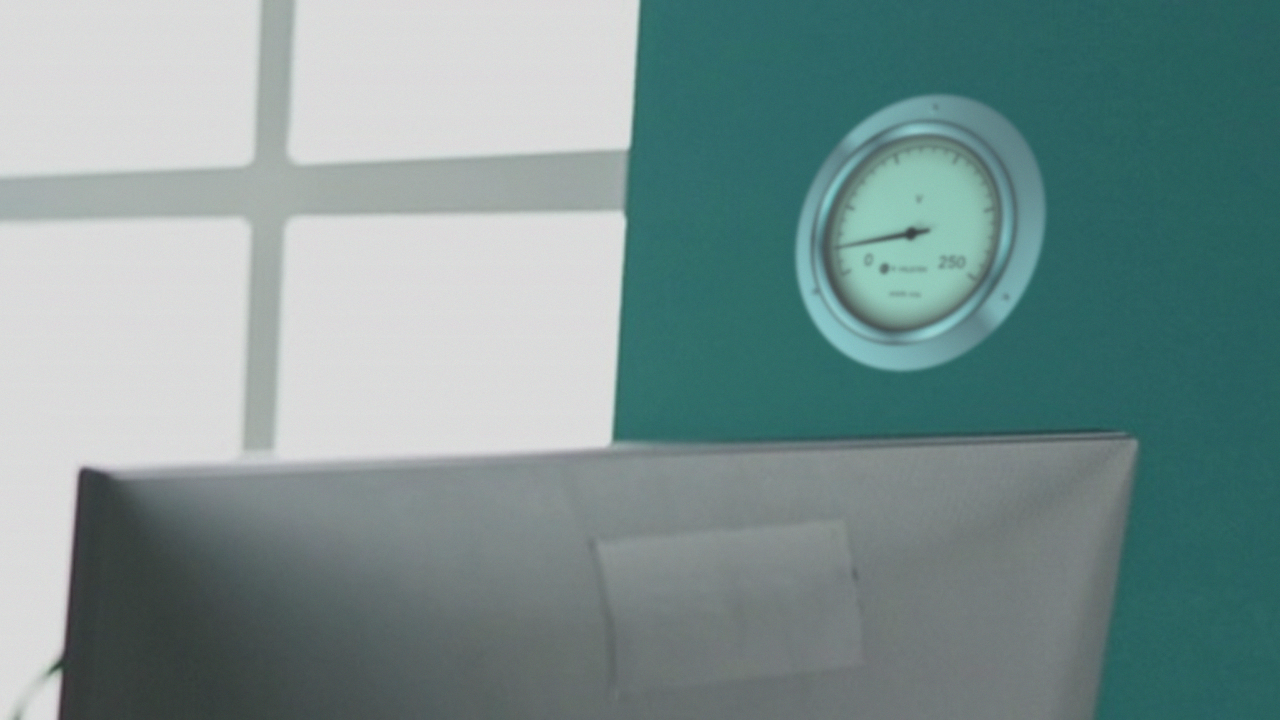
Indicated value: 20 V
